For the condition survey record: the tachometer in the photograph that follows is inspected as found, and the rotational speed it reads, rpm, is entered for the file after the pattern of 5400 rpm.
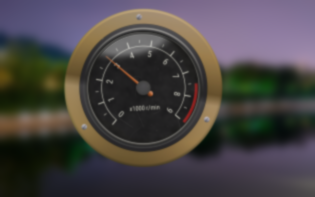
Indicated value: 3000 rpm
